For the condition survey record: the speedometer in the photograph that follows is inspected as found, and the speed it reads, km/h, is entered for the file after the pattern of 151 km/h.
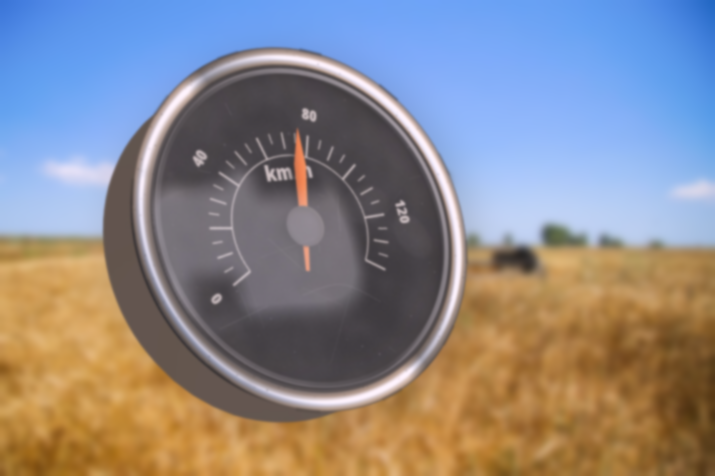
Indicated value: 75 km/h
